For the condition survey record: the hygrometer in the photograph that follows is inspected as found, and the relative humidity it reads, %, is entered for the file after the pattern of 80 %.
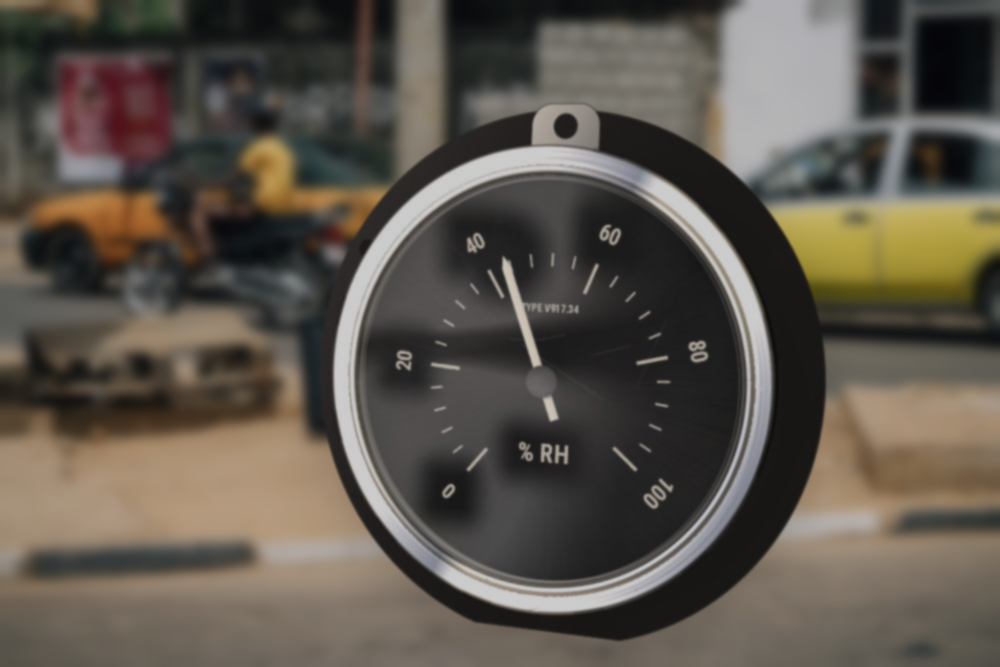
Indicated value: 44 %
